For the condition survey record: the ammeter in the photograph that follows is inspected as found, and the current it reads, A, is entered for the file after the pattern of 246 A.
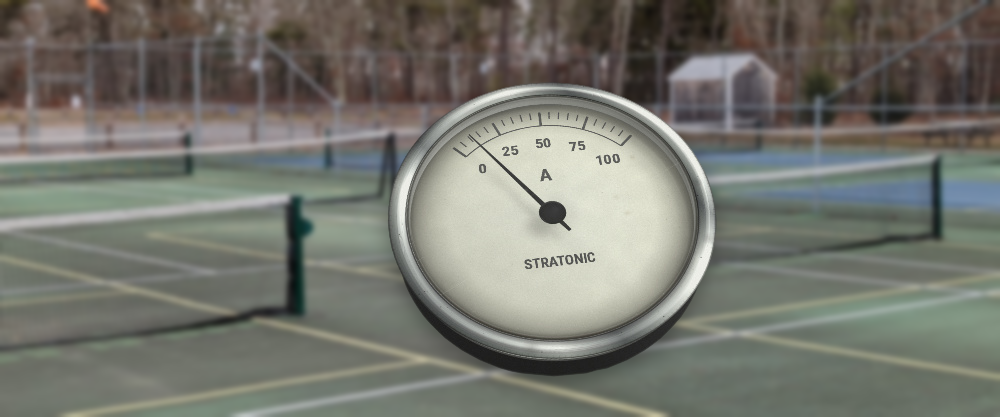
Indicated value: 10 A
